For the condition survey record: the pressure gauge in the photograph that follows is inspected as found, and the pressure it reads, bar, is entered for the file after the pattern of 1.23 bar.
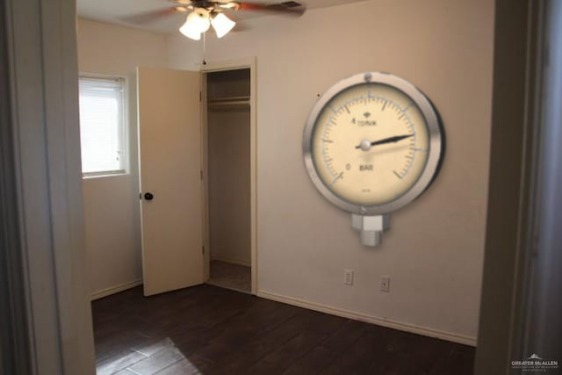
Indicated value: 8 bar
